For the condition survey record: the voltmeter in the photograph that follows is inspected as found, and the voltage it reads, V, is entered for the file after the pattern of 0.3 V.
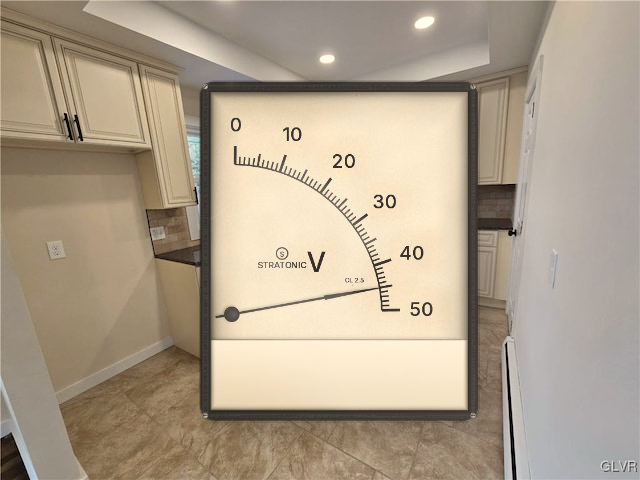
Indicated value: 45 V
